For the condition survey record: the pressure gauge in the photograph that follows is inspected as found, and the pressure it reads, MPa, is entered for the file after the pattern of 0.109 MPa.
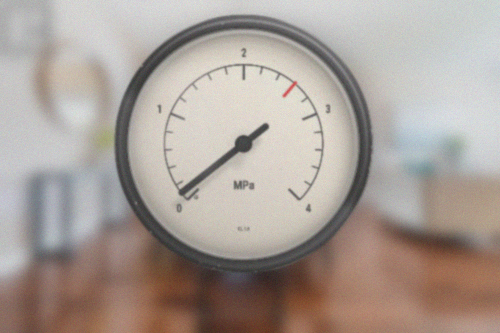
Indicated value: 0.1 MPa
